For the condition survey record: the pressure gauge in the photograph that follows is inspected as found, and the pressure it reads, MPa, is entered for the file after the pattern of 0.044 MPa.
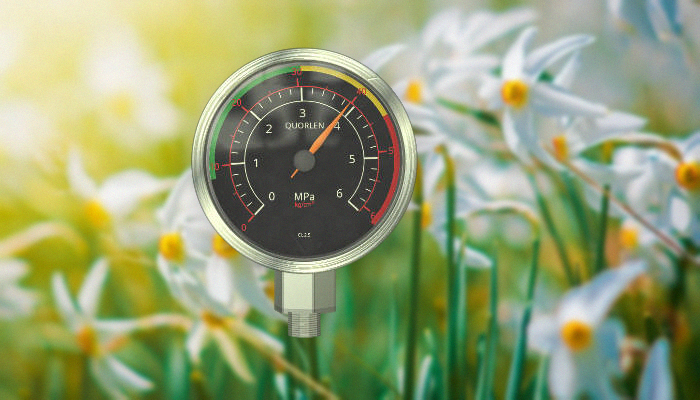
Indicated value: 3.9 MPa
